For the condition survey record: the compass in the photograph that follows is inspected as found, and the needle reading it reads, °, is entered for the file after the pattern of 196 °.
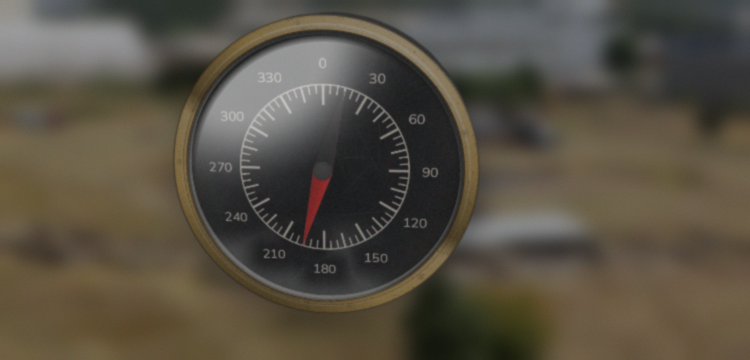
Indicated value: 195 °
